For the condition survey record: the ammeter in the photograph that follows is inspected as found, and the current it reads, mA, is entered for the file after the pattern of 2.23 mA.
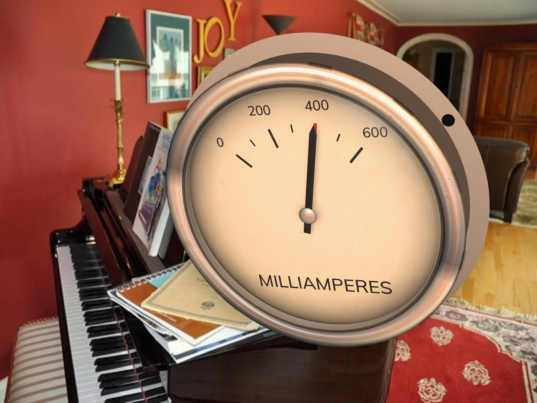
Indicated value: 400 mA
